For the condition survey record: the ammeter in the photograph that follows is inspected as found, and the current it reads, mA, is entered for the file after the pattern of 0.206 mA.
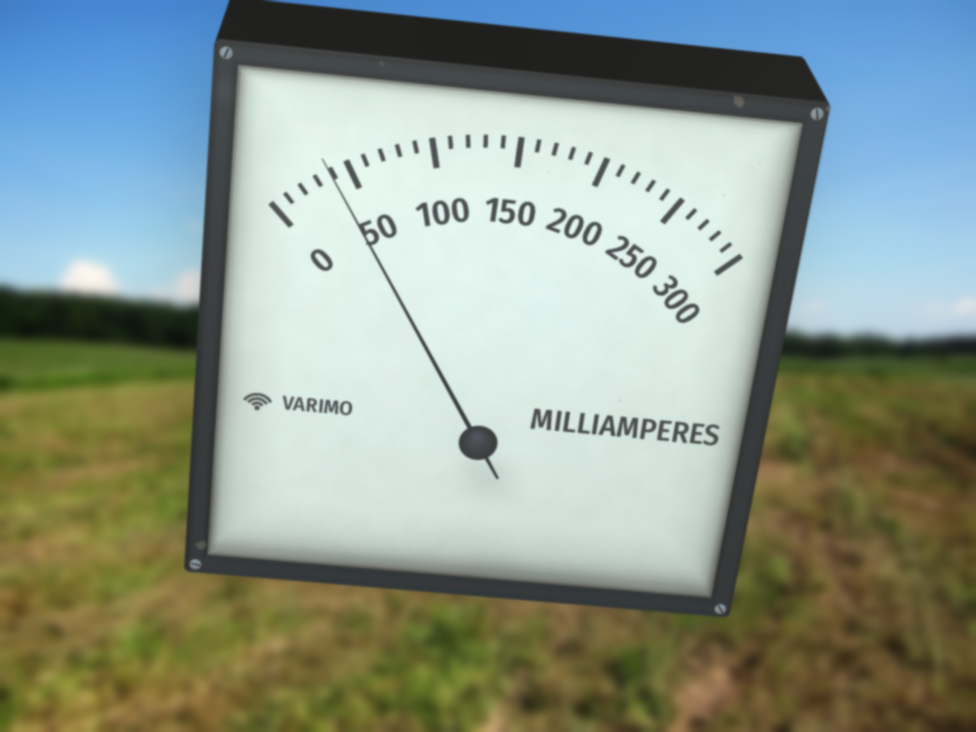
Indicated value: 40 mA
